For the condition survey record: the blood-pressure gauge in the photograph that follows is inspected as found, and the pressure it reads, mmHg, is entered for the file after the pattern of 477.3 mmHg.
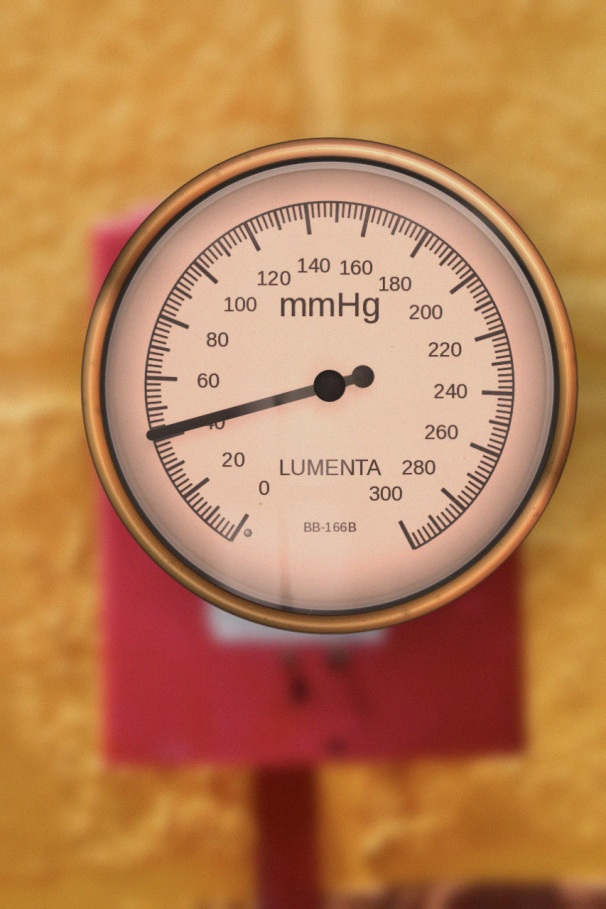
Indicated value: 42 mmHg
